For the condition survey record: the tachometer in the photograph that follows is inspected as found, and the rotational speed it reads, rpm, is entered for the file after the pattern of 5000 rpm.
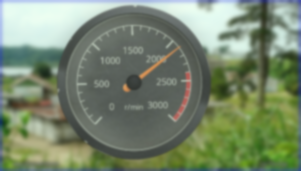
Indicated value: 2100 rpm
